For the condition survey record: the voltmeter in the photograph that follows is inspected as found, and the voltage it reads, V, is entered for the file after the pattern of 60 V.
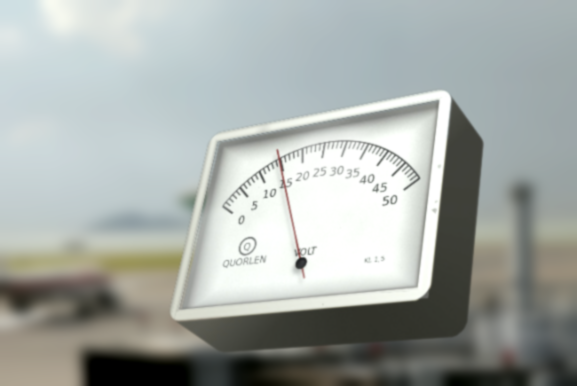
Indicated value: 15 V
